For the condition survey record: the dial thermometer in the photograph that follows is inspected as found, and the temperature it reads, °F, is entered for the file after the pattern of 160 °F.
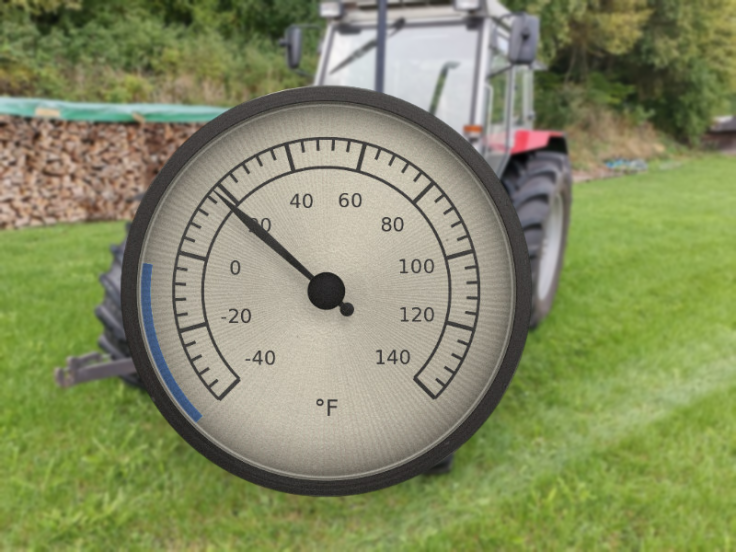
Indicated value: 18 °F
